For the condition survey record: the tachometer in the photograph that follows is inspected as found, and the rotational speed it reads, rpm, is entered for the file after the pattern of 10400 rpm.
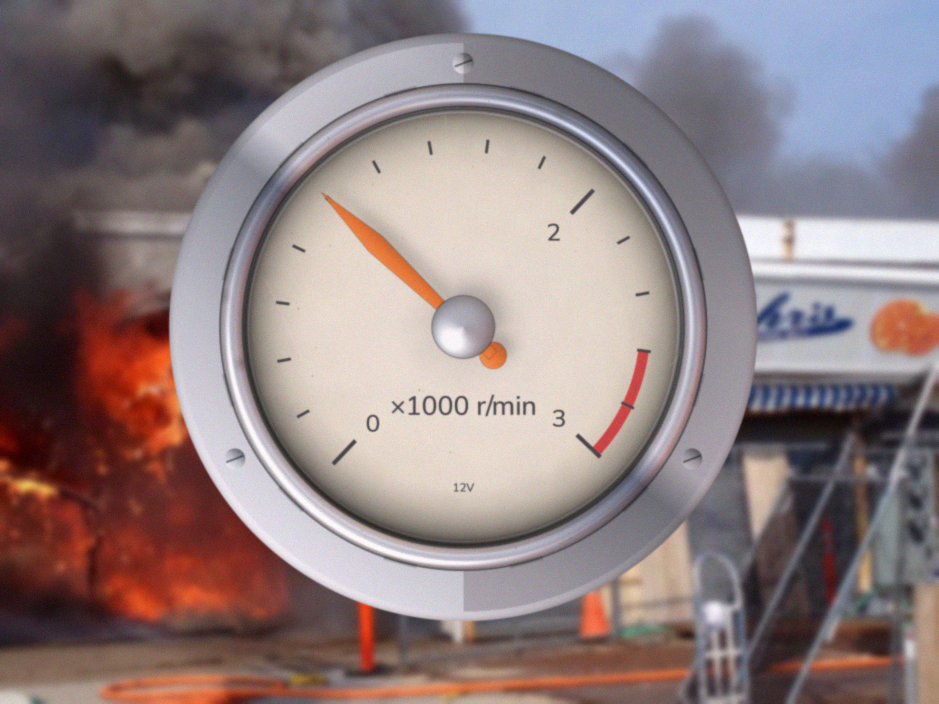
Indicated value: 1000 rpm
